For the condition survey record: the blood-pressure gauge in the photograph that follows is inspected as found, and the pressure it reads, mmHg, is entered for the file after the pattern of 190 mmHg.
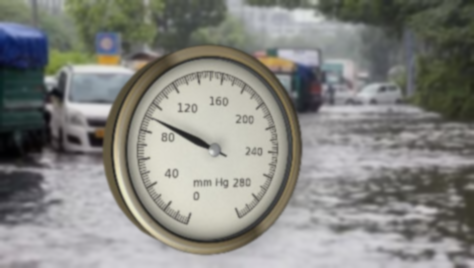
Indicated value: 90 mmHg
